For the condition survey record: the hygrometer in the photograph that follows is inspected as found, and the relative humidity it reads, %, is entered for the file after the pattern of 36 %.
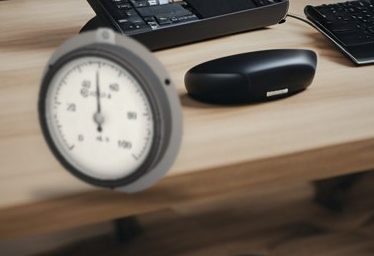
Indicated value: 50 %
